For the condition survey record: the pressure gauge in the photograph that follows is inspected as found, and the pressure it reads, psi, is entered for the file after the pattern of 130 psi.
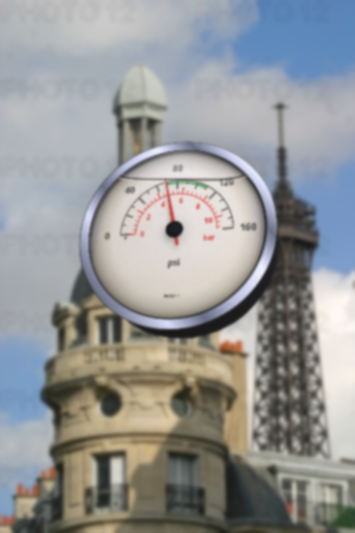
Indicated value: 70 psi
